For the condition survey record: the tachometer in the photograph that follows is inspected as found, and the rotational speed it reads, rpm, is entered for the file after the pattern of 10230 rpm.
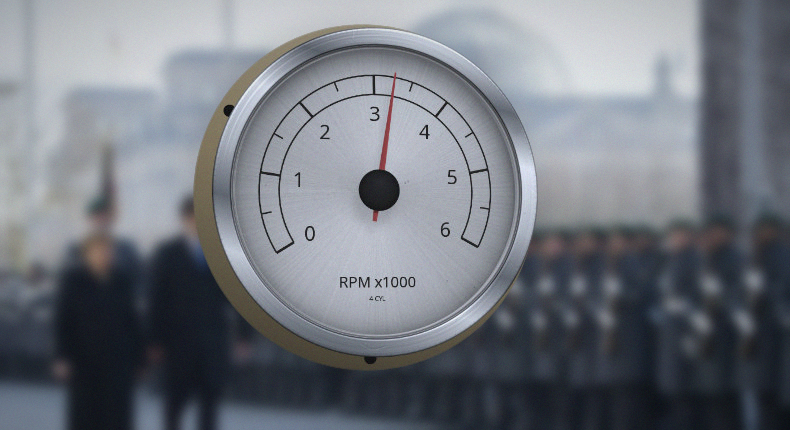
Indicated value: 3250 rpm
